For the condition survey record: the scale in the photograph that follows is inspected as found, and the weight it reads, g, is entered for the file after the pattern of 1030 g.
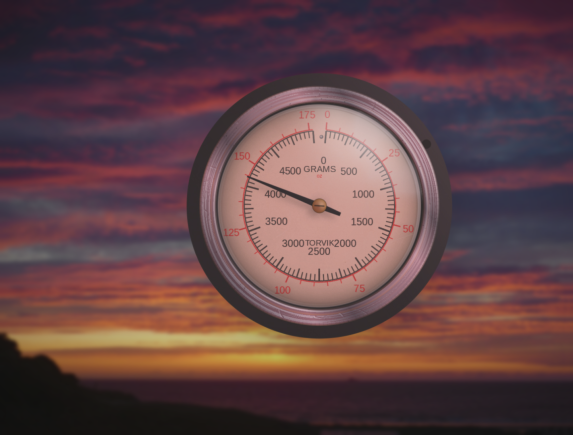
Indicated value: 4100 g
